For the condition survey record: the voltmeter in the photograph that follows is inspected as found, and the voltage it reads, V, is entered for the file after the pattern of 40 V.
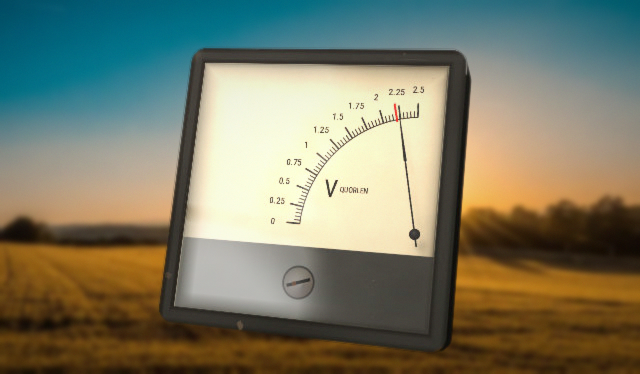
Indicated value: 2.25 V
